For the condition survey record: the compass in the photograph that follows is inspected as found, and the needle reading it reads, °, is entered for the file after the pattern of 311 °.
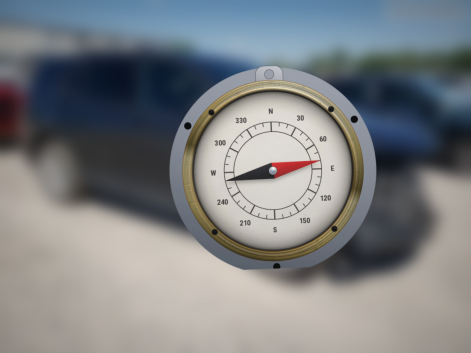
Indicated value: 80 °
